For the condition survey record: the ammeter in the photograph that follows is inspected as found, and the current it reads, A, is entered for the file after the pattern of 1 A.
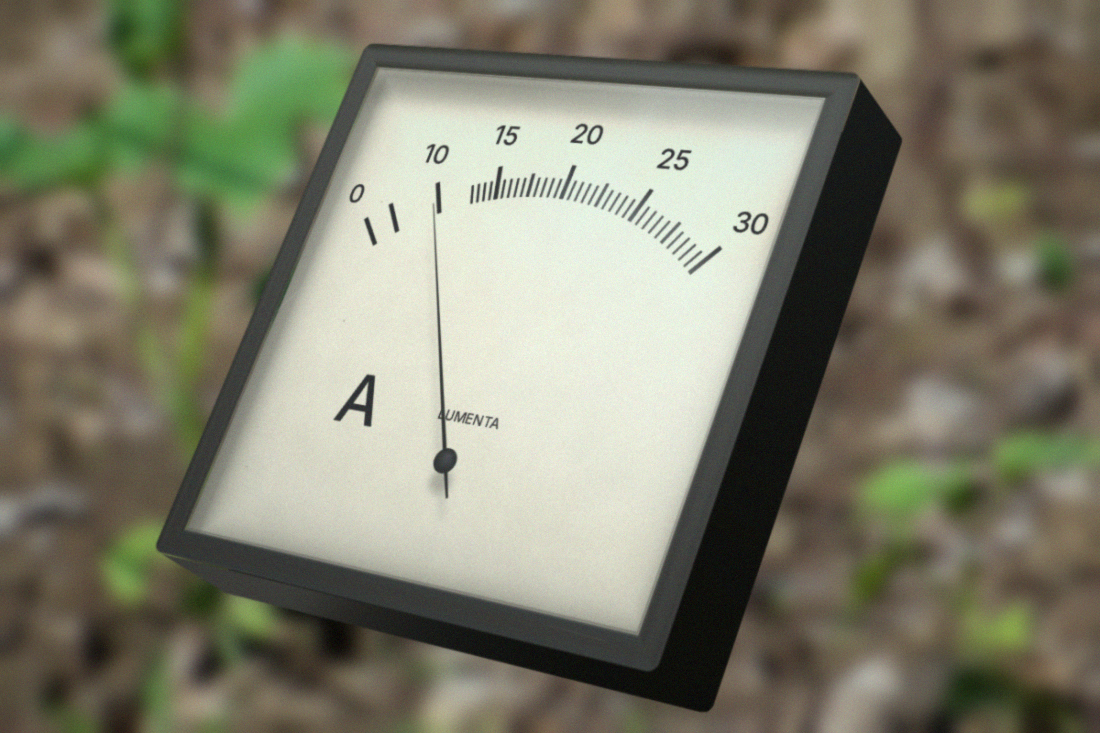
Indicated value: 10 A
